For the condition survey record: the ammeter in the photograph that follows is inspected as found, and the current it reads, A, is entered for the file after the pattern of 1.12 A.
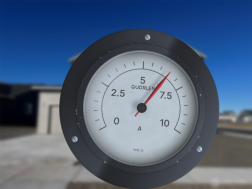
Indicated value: 6.5 A
